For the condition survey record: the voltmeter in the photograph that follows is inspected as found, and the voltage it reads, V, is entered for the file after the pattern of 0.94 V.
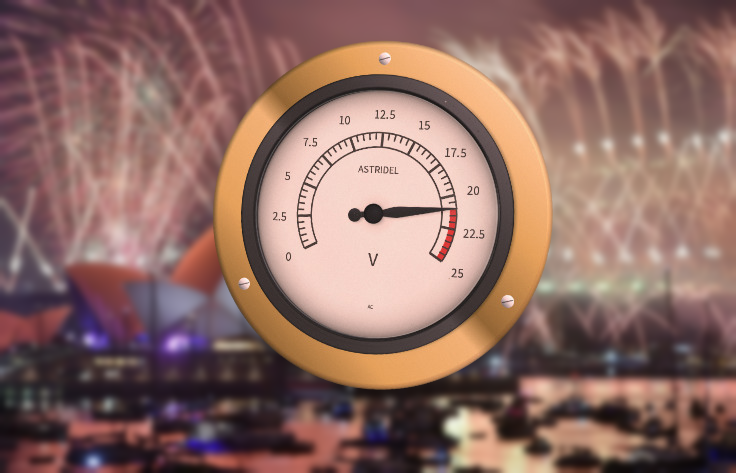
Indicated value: 21 V
